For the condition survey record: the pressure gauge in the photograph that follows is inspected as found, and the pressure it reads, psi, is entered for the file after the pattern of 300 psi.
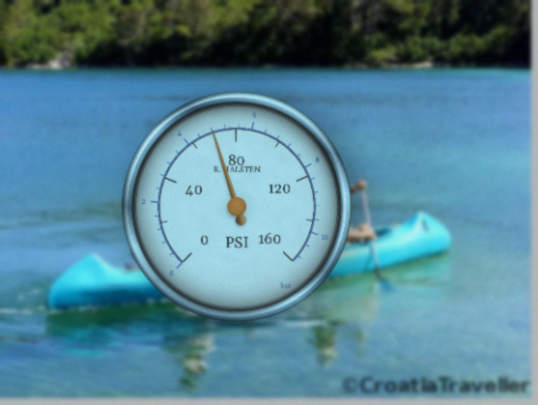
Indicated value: 70 psi
